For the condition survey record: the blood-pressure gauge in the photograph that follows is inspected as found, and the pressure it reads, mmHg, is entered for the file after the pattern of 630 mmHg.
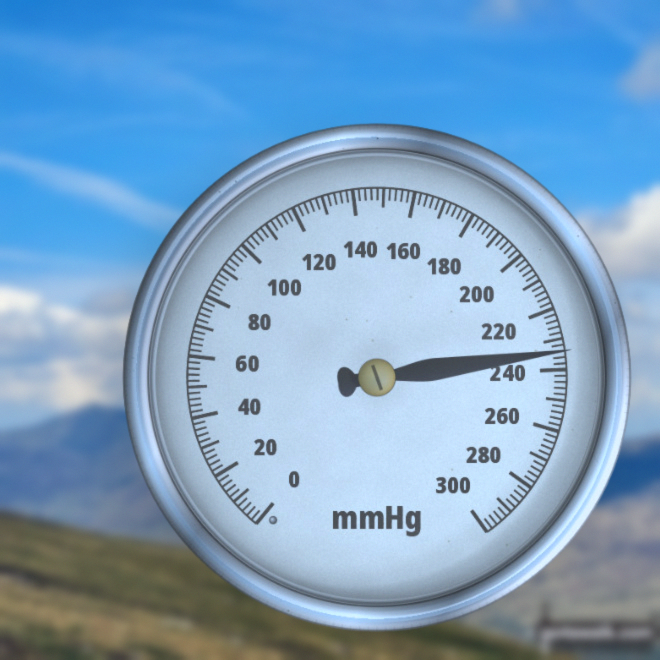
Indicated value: 234 mmHg
